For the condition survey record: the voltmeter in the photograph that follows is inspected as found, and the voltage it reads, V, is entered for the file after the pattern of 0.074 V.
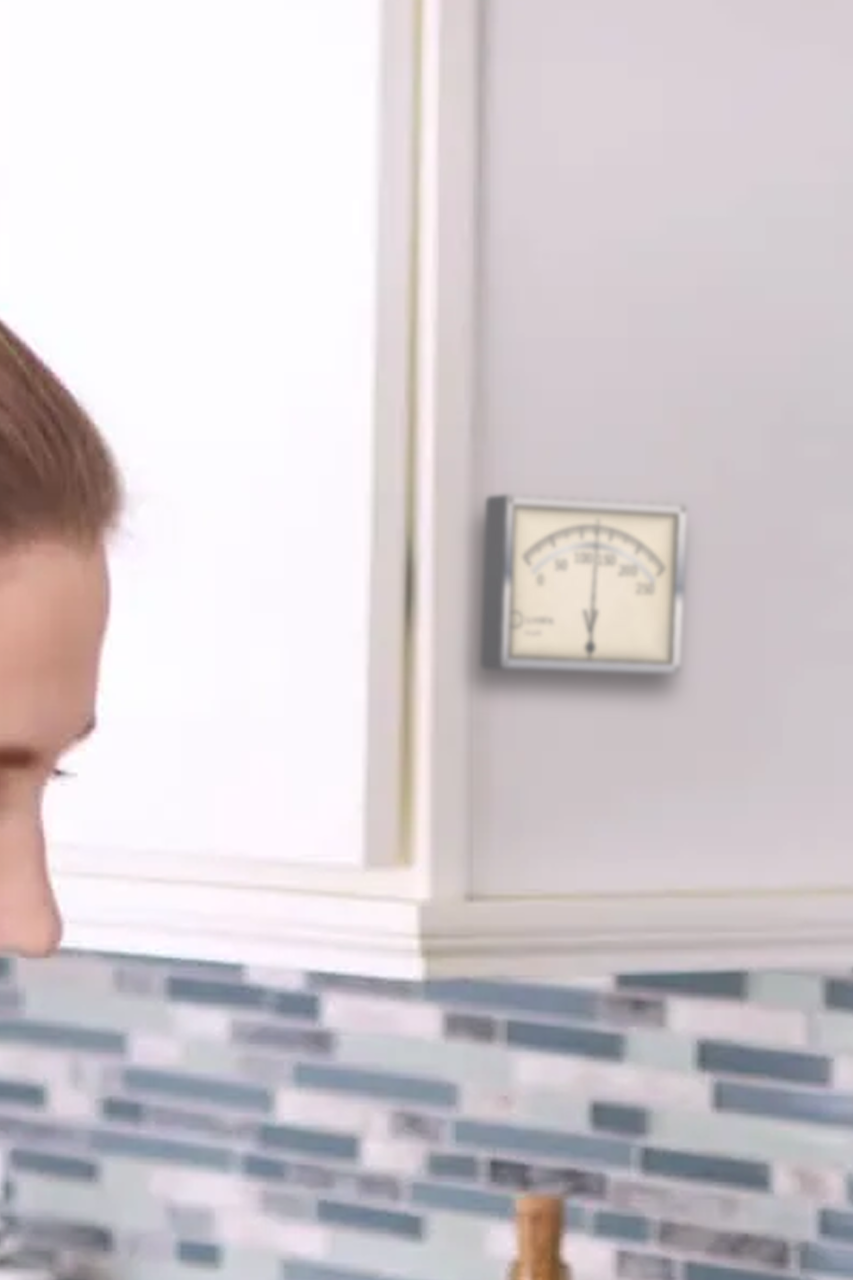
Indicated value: 125 V
